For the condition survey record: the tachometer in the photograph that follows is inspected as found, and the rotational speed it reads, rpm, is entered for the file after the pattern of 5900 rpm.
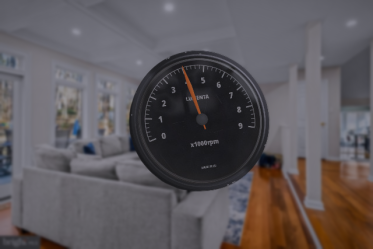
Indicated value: 4000 rpm
